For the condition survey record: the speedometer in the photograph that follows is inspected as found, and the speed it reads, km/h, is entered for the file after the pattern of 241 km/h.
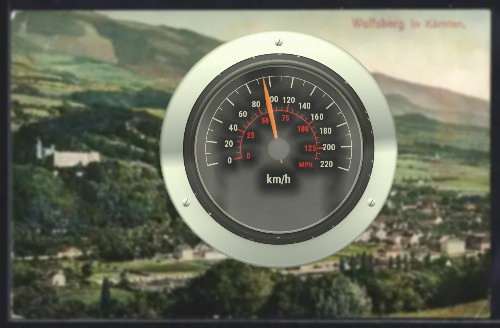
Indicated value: 95 km/h
